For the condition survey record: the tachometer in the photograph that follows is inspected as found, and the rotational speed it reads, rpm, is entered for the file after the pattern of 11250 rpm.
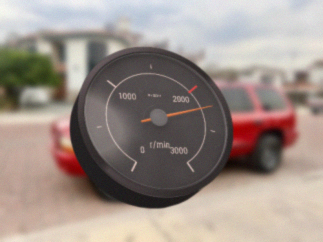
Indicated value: 2250 rpm
